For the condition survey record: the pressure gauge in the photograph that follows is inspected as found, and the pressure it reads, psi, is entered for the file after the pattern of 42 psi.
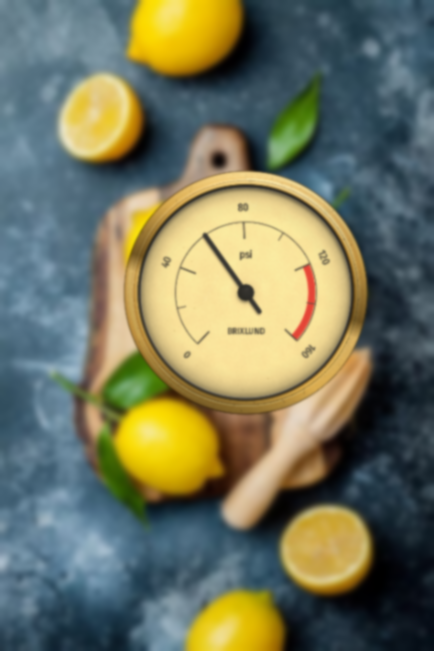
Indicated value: 60 psi
